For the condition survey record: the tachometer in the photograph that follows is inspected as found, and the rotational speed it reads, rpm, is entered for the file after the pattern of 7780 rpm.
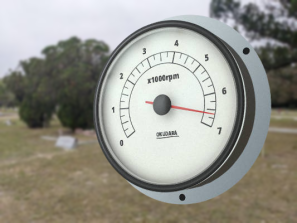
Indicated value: 6625 rpm
